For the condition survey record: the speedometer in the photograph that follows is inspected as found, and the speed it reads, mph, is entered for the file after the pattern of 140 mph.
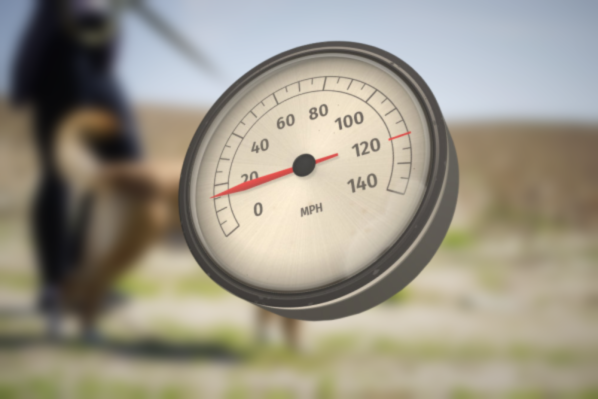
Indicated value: 15 mph
